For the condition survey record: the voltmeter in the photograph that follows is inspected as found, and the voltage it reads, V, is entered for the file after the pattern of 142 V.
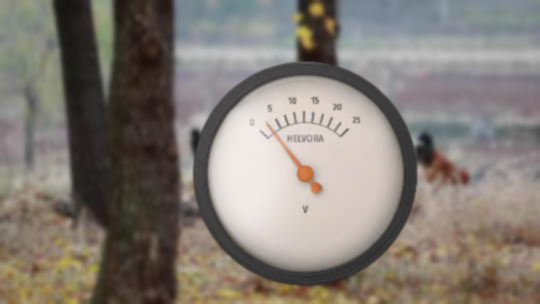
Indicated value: 2.5 V
